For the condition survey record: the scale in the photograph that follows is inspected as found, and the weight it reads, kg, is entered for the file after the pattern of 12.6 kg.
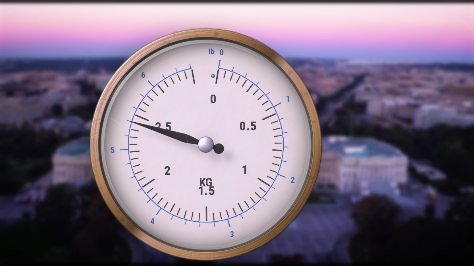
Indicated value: 2.45 kg
